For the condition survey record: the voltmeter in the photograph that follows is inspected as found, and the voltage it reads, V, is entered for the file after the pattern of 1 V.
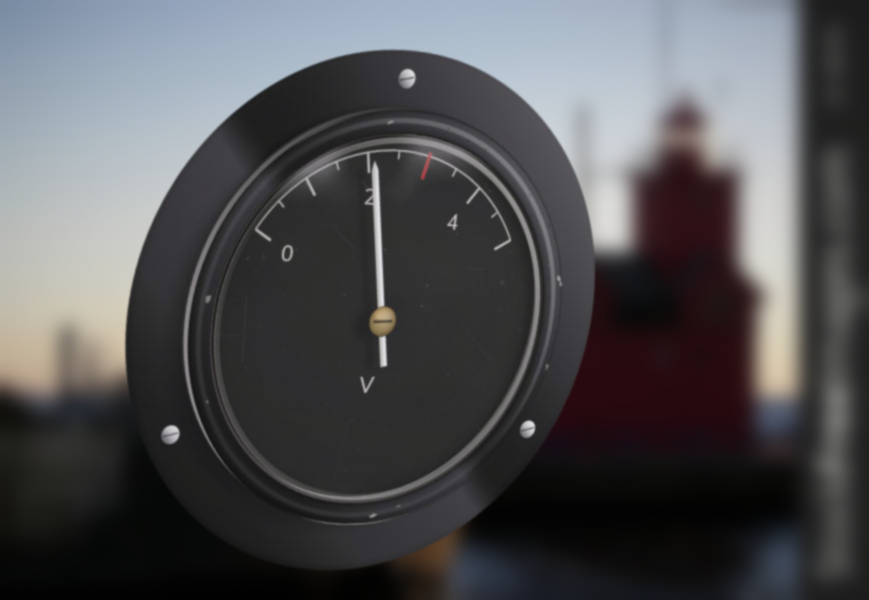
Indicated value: 2 V
